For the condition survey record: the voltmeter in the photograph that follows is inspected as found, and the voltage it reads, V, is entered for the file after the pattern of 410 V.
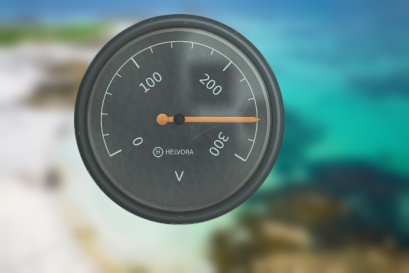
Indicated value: 260 V
